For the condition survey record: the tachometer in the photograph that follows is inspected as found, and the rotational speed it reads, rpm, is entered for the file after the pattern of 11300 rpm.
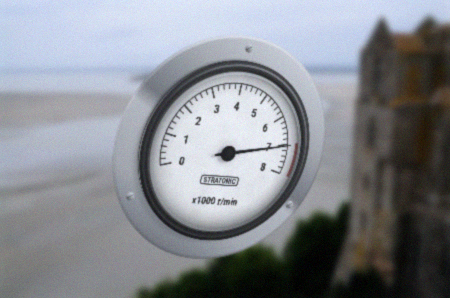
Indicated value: 7000 rpm
